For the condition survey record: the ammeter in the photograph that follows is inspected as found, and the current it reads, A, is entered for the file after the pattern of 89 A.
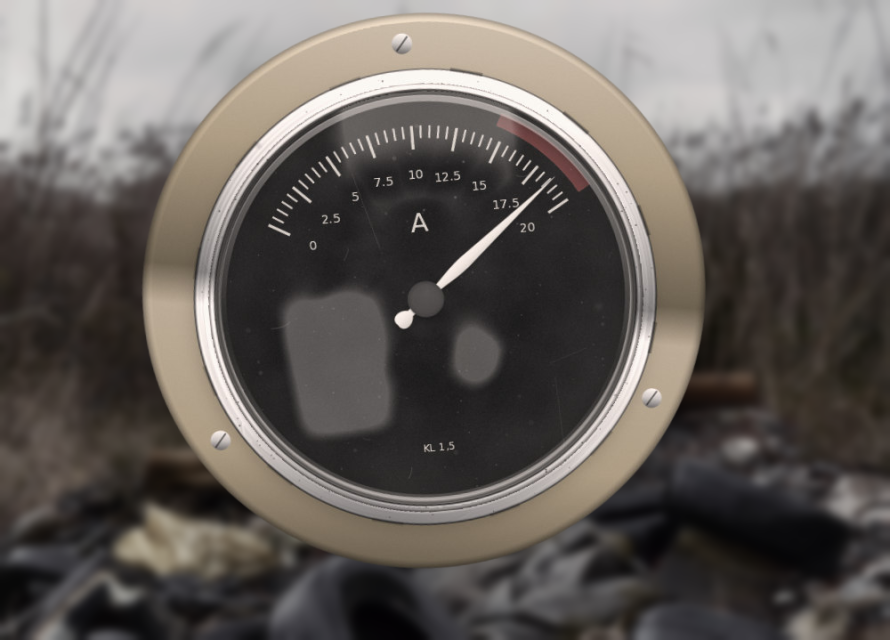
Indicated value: 18.5 A
